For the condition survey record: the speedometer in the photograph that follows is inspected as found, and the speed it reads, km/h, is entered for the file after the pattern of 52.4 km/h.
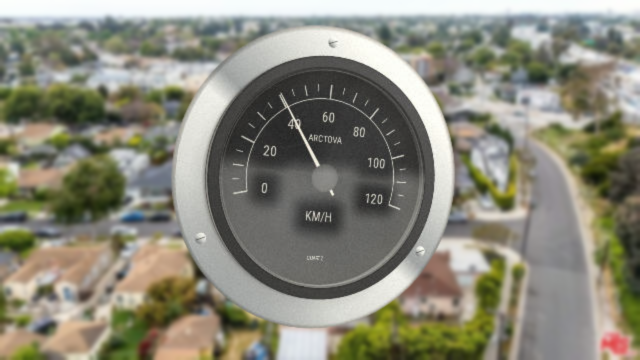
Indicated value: 40 km/h
